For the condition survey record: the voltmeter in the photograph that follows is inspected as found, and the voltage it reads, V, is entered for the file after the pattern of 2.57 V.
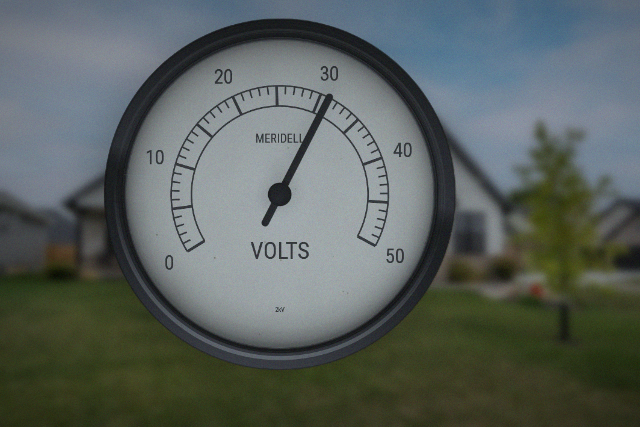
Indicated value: 31 V
